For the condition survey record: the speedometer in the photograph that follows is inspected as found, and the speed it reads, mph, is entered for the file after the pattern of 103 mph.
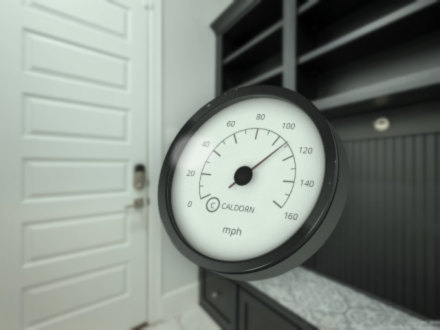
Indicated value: 110 mph
